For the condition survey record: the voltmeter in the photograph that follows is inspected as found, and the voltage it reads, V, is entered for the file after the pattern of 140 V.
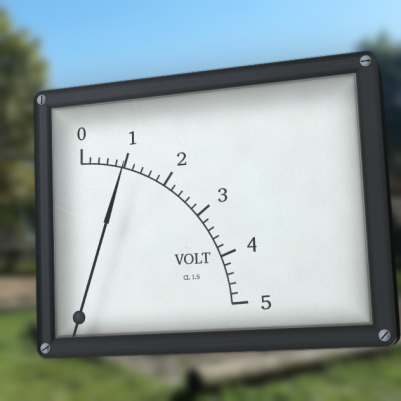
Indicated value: 1 V
